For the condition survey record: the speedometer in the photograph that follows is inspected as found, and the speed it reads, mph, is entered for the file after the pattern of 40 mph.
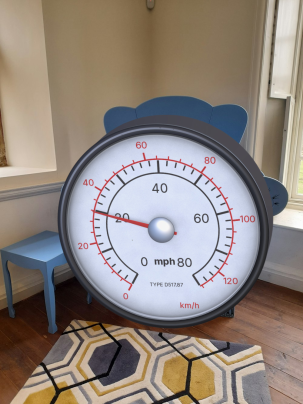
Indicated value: 20 mph
